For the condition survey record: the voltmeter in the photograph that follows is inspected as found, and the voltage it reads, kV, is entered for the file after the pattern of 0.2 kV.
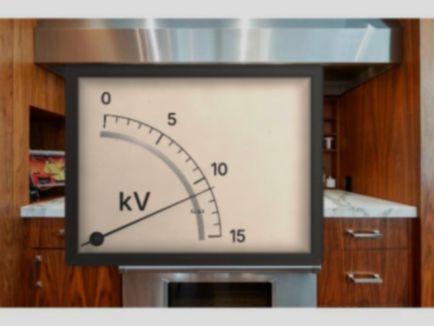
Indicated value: 11 kV
